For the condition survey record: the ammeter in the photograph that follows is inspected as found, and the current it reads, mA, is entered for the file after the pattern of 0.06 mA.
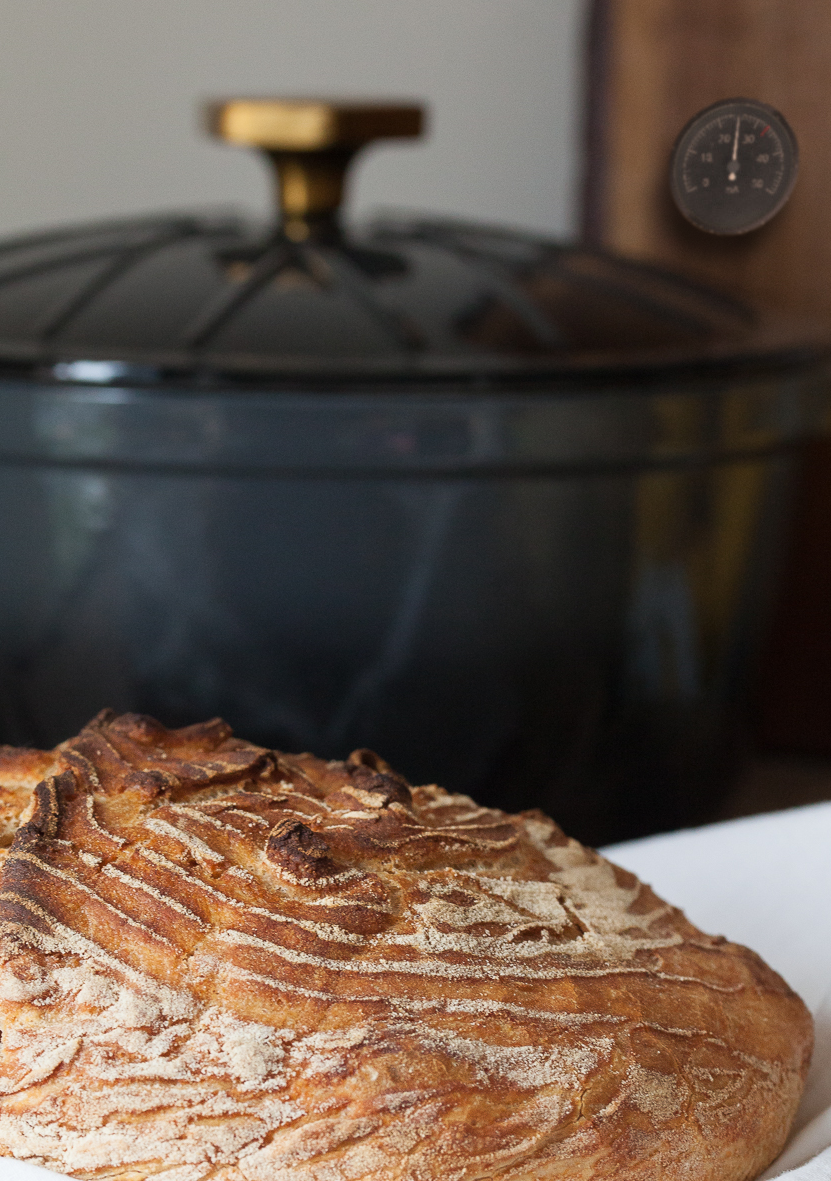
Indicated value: 25 mA
